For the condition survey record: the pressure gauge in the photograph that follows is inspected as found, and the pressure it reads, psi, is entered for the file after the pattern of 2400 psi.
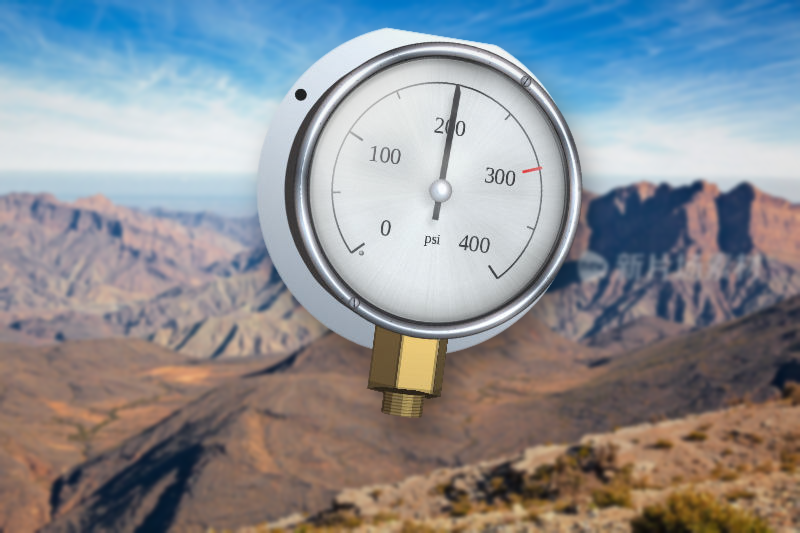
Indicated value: 200 psi
